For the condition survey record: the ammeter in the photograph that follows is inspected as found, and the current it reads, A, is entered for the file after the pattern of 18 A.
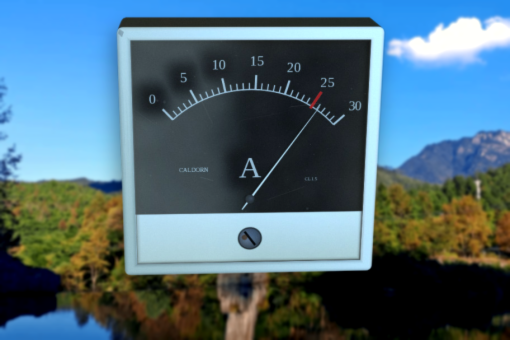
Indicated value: 26 A
